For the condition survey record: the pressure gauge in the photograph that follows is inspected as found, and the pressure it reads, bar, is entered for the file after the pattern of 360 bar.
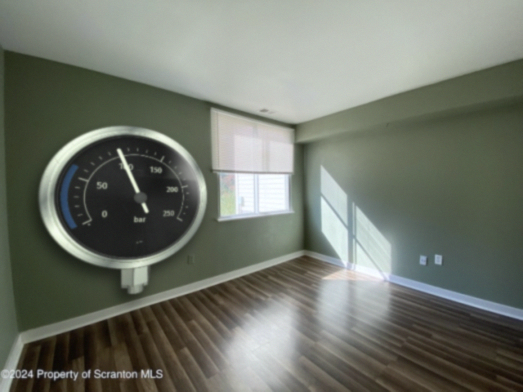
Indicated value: 100 bar
